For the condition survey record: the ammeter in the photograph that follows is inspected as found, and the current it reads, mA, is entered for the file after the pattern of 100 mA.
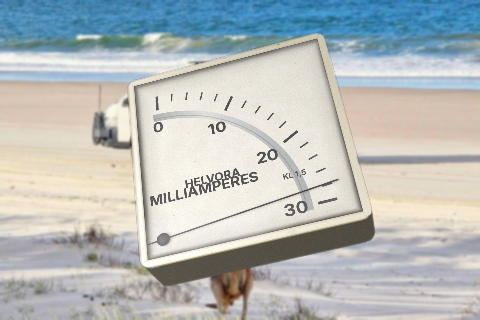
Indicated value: 28 mA
